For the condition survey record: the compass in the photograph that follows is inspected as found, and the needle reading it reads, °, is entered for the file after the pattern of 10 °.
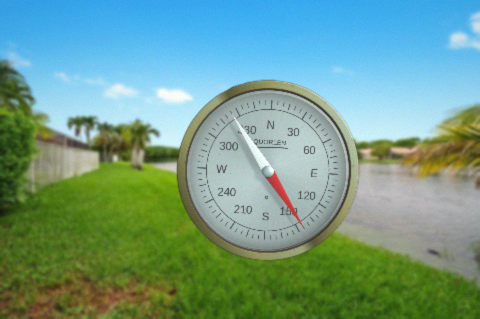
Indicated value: 145 °
